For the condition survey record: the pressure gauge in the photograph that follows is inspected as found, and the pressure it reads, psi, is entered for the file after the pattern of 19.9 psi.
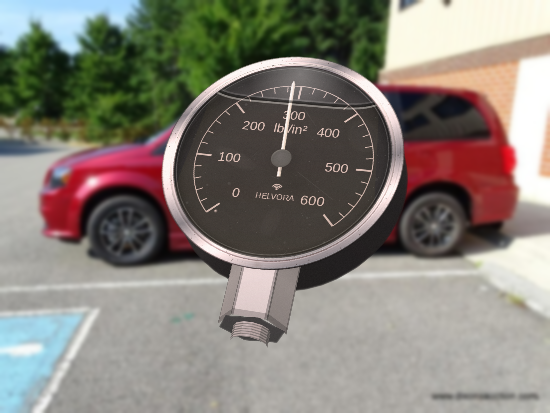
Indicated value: 290 psi
